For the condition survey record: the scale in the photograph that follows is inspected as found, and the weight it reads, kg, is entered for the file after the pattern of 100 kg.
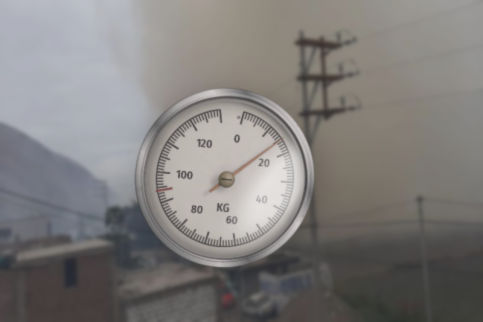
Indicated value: 15 kg
